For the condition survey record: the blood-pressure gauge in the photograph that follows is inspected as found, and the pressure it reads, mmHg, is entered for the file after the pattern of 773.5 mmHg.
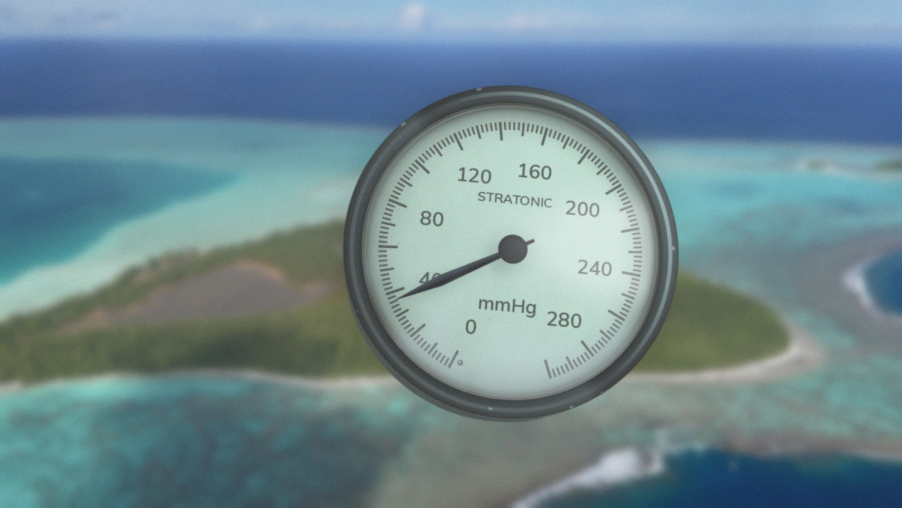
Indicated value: 36 mmHg
